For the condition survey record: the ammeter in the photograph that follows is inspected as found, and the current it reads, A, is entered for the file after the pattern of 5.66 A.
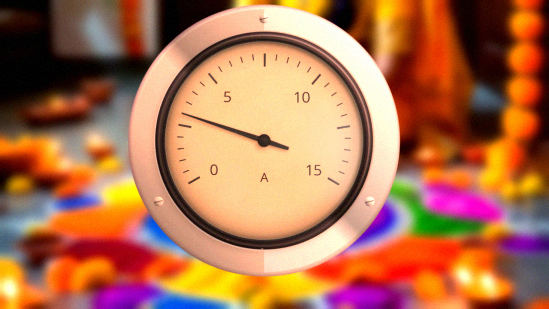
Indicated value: 3 A
